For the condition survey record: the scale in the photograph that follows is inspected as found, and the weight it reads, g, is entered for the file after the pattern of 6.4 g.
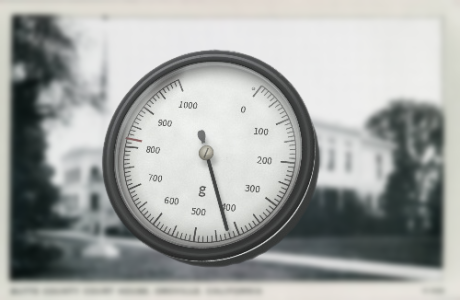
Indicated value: 420 g
